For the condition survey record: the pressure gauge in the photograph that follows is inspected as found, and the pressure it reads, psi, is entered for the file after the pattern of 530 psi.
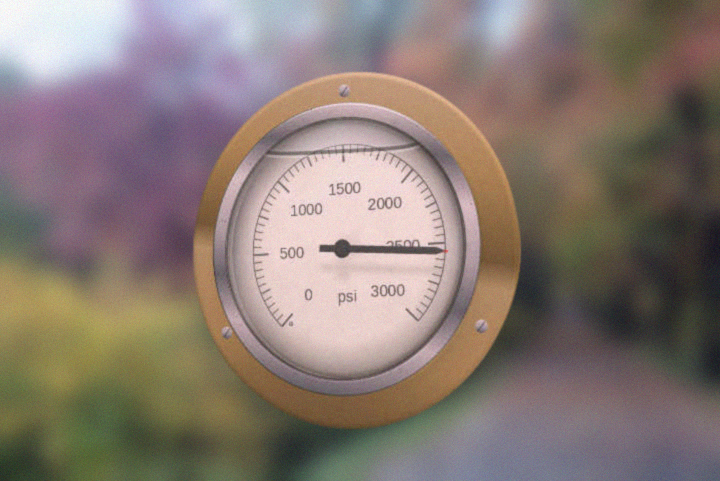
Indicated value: 2550 psi
